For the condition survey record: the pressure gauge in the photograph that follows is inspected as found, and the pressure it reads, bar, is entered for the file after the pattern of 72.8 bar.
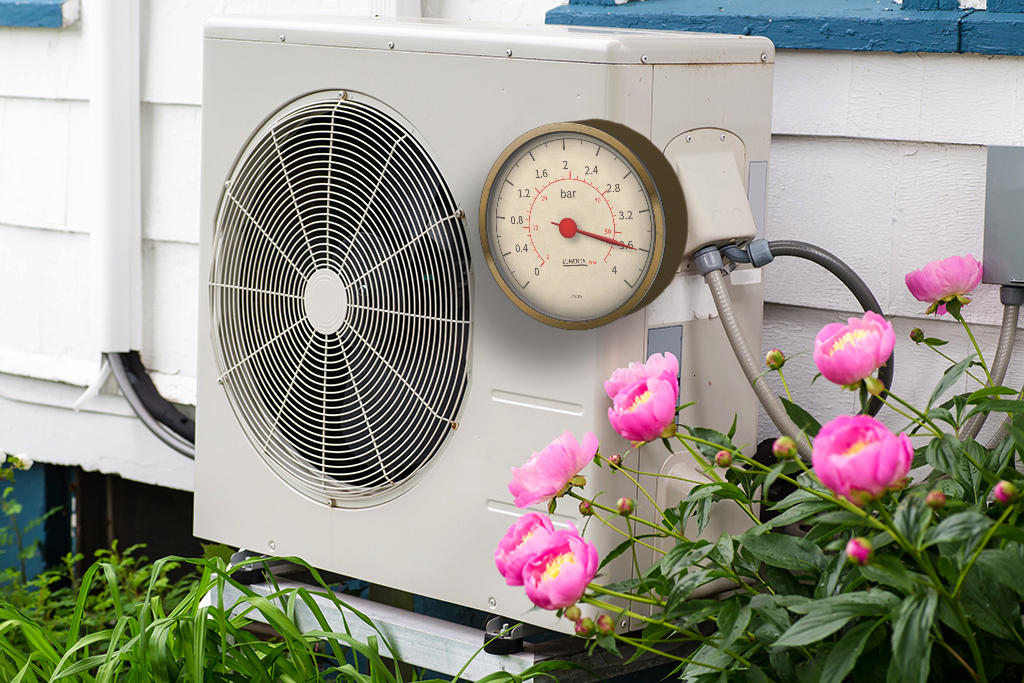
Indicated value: 3.6 bar
